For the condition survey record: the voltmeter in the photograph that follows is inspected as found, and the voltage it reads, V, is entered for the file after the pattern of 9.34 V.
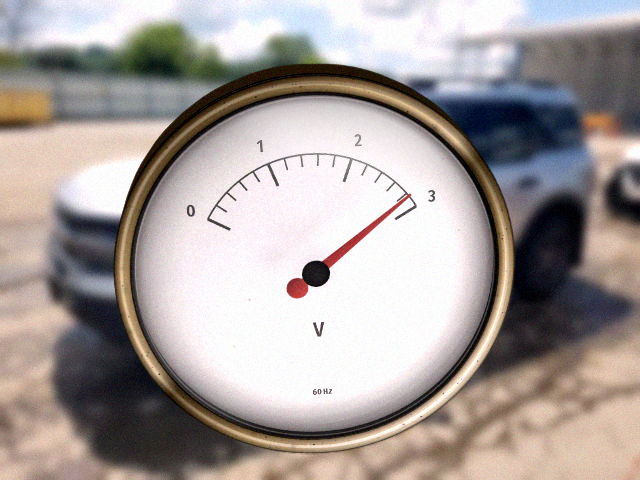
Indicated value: 2.8 V
